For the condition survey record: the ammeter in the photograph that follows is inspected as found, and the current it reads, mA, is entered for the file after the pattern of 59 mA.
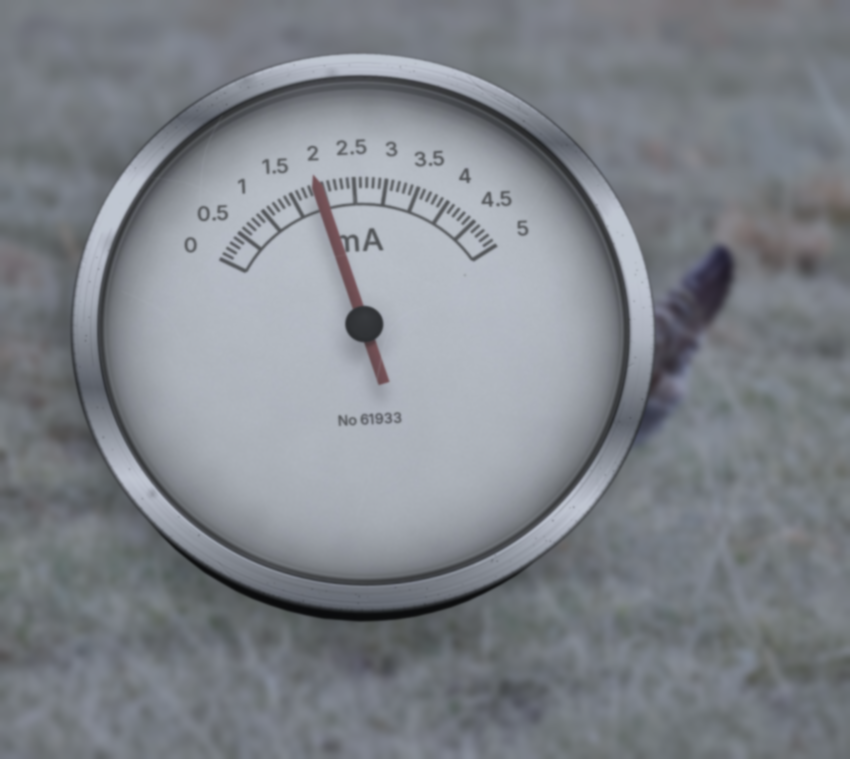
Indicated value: 1.9 mA
